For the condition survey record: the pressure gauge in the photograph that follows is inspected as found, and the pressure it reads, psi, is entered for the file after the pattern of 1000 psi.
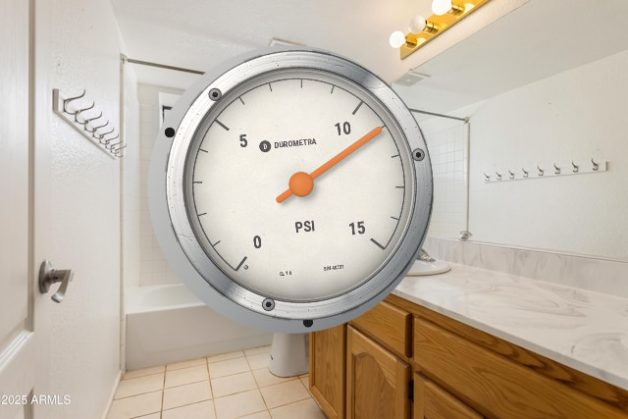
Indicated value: 11 psi
